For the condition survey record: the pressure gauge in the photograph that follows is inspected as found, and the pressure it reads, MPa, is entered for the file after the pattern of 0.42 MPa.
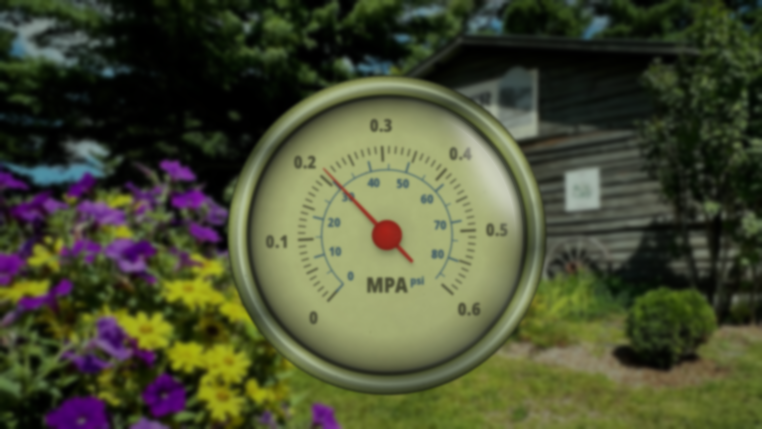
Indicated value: 0.21 MPa
